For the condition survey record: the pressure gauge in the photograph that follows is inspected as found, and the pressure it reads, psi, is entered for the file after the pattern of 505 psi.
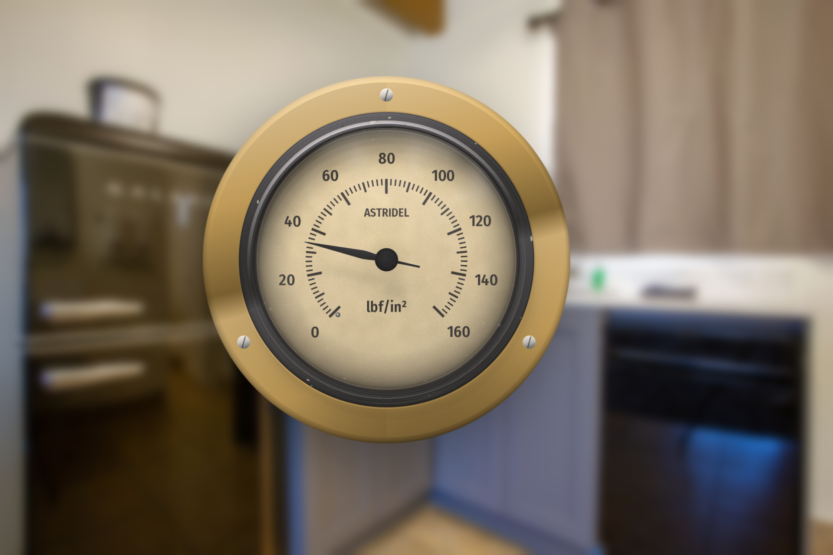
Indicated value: 34 psi
